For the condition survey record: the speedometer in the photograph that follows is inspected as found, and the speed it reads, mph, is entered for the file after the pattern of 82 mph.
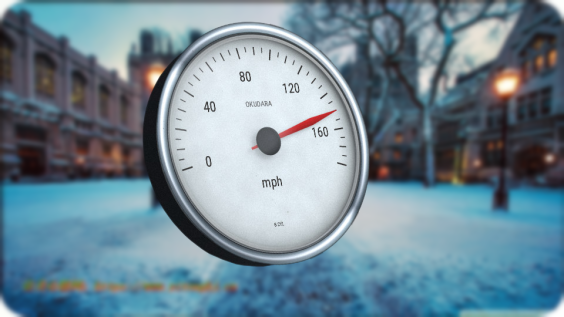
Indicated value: 150 mph
